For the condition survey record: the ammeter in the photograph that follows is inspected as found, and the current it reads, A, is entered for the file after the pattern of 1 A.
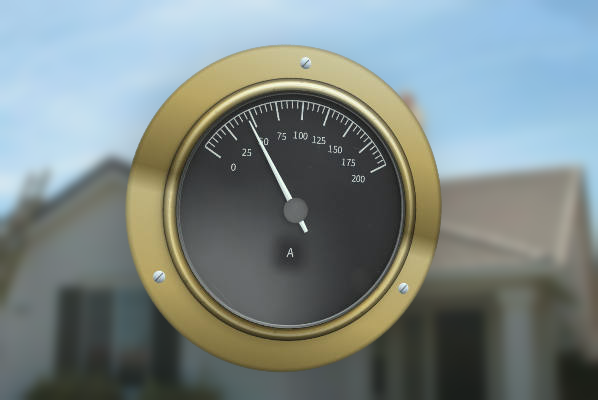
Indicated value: 45 A
